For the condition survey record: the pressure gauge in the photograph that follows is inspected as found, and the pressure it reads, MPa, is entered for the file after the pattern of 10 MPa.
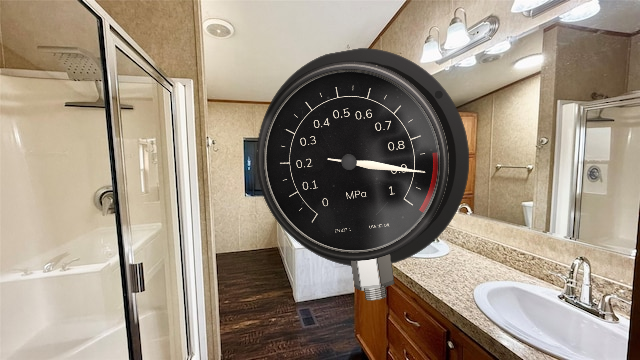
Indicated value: 0.9 MPa
